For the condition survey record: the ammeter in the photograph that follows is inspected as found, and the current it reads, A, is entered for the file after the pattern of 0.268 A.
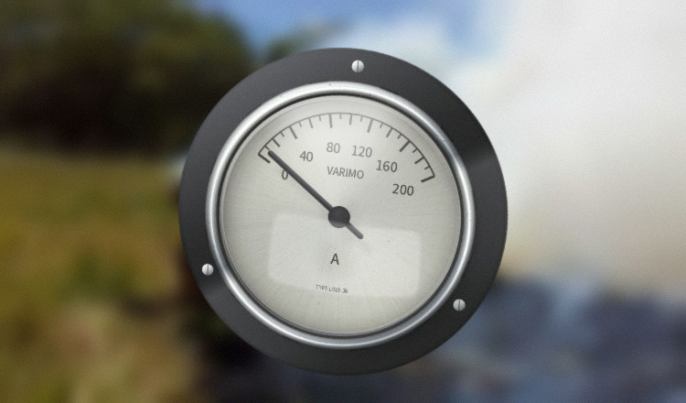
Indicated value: 10 A
